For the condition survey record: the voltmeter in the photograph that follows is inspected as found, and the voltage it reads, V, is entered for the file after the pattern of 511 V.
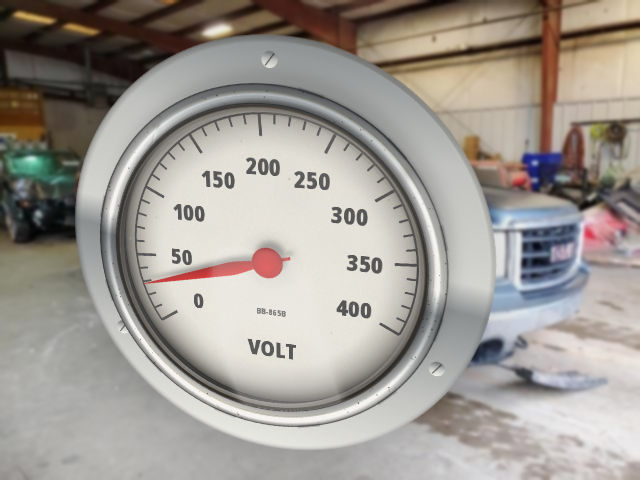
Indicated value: 30 V
